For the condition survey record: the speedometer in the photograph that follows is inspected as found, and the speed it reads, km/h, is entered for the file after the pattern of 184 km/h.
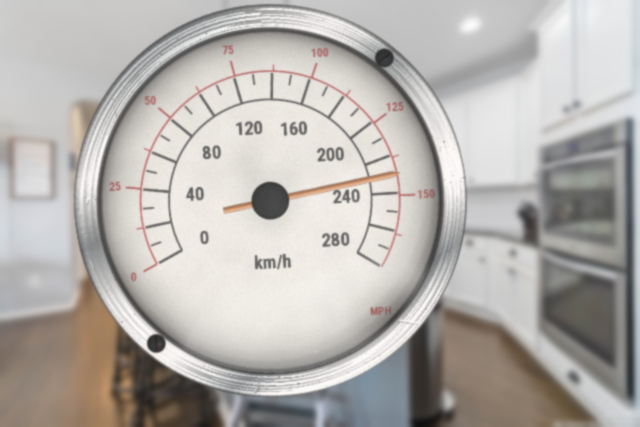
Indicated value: 230 km/h
